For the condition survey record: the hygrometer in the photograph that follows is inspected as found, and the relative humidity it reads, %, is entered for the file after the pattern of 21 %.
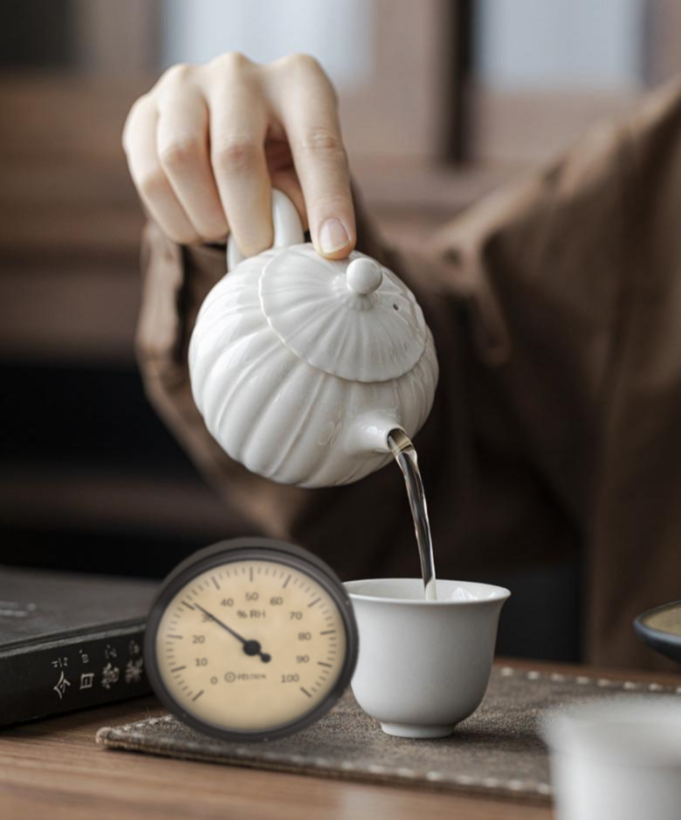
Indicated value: 32 %
